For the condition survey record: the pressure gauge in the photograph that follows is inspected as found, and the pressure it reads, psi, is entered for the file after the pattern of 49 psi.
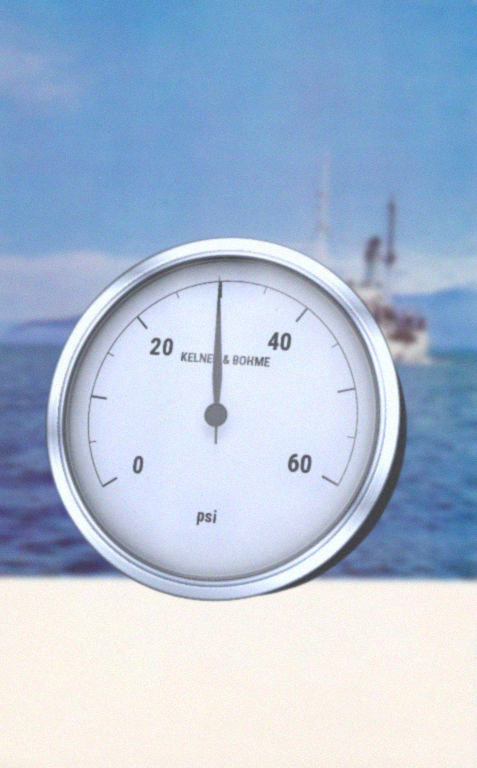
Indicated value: 30 psi
